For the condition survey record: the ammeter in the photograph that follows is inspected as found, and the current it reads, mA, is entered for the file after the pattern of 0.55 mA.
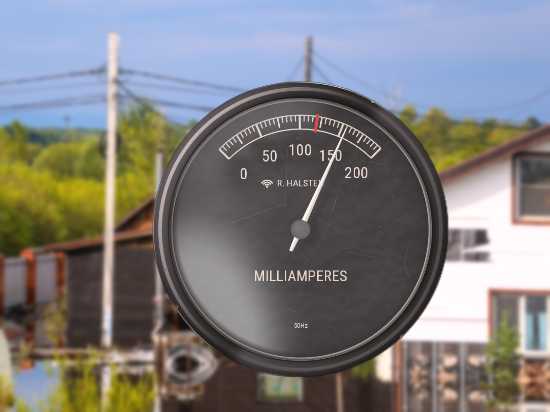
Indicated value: 155 mA
